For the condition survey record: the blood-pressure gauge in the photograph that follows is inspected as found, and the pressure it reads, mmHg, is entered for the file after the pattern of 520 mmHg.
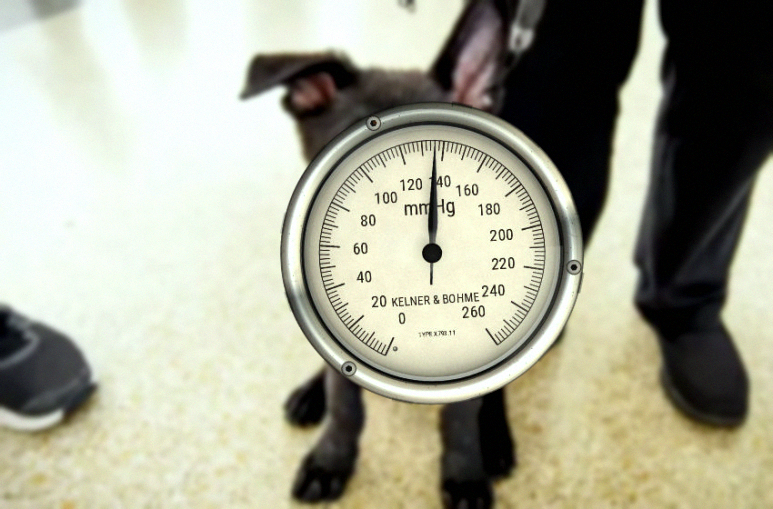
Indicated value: 136 mmHg
